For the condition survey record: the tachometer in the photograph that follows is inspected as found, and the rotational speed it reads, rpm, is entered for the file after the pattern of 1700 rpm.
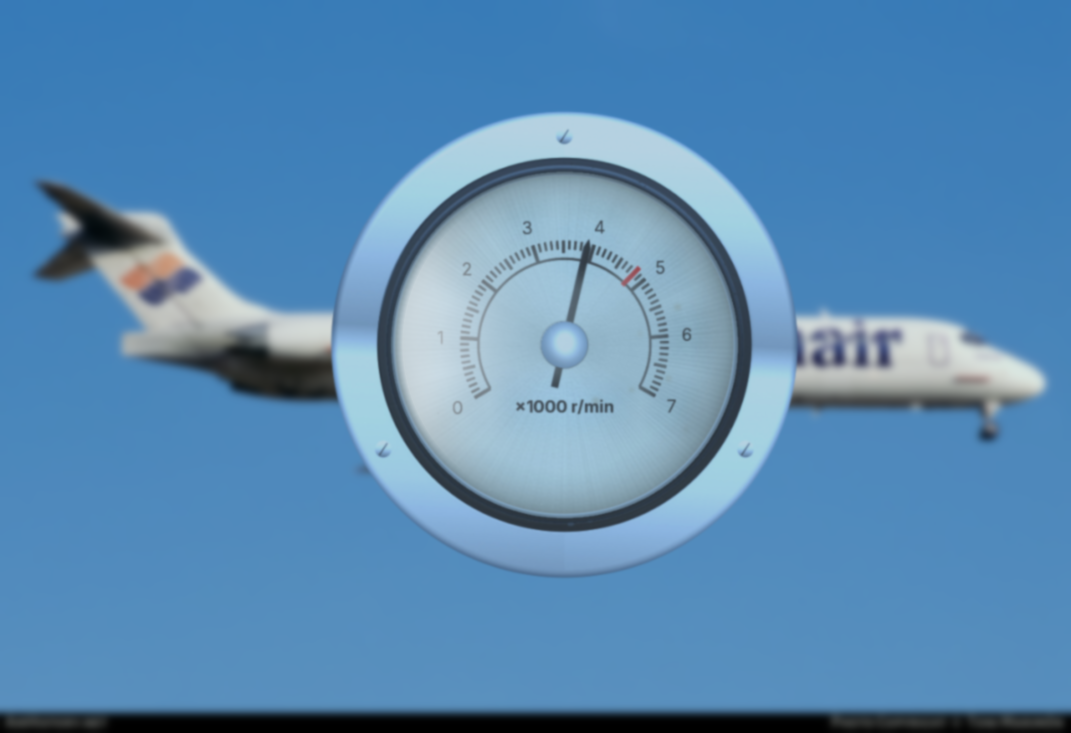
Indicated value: 3900 rpm
